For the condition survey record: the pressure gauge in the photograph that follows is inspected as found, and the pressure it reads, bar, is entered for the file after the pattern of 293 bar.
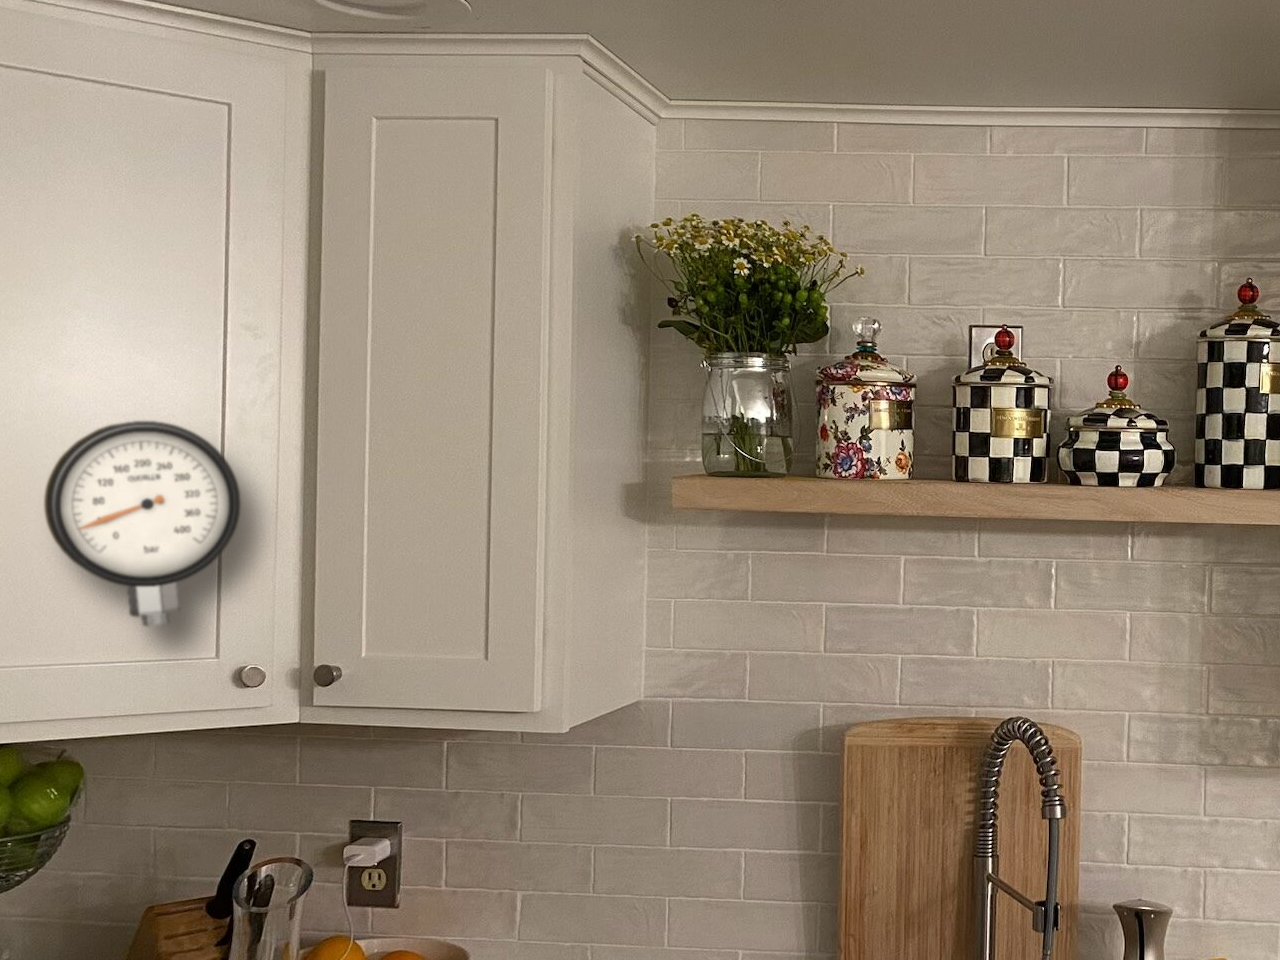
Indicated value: 40 bar
